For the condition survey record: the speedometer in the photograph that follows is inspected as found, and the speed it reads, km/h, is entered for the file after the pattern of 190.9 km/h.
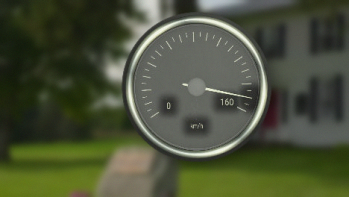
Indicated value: 150 km/h
